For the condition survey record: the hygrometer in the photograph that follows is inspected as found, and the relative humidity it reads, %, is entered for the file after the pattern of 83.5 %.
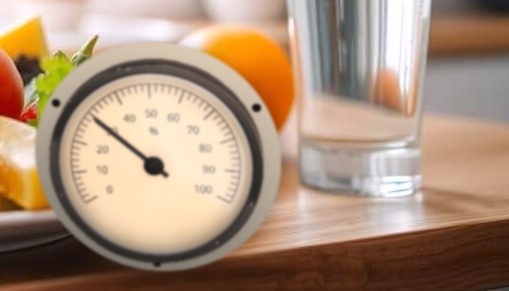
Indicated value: 30 %
